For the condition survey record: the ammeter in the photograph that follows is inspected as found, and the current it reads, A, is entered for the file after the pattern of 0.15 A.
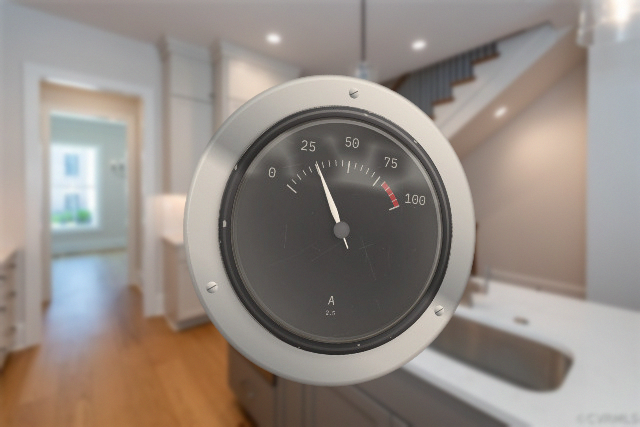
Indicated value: 25 A
